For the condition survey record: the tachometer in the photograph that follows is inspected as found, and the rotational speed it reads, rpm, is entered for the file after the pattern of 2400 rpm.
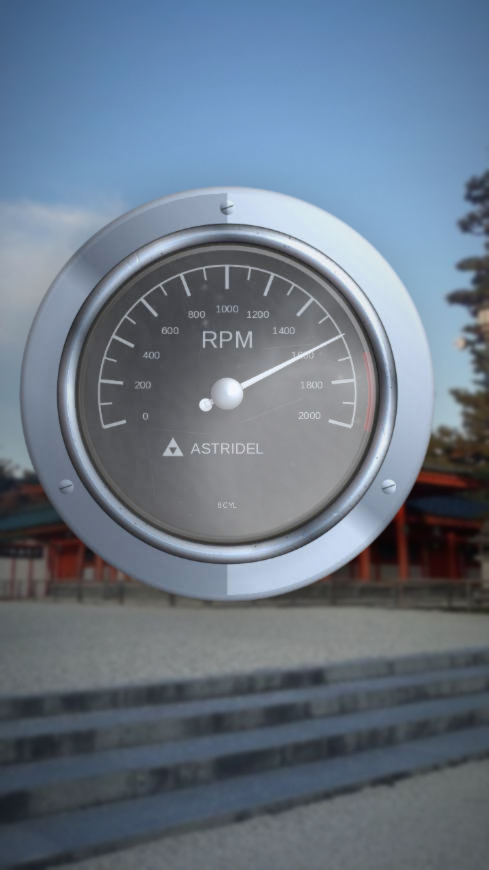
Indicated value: 1600 rpm
